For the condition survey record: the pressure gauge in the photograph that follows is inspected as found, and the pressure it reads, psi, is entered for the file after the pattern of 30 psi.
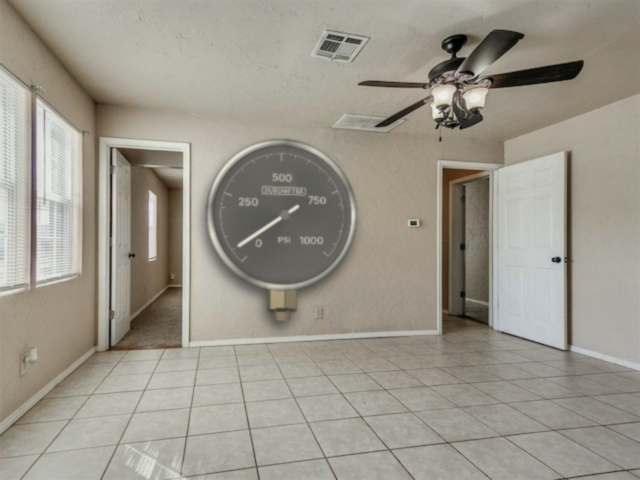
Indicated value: 50 psi
